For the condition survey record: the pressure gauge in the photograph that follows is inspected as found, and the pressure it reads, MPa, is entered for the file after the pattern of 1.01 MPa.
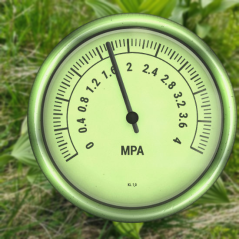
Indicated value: 1.75 MPa
